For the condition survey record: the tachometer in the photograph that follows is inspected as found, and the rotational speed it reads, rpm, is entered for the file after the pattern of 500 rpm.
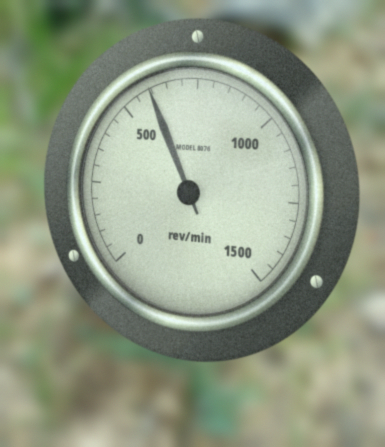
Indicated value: 600 rpm
